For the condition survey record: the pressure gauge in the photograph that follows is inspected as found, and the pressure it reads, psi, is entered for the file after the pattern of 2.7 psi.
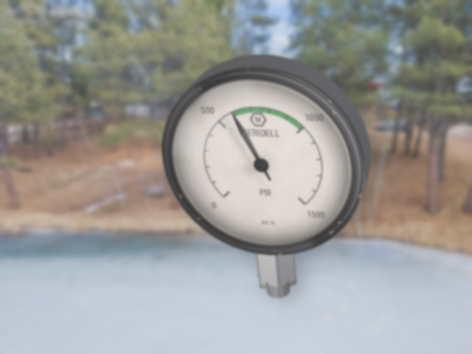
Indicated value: 600 psi
